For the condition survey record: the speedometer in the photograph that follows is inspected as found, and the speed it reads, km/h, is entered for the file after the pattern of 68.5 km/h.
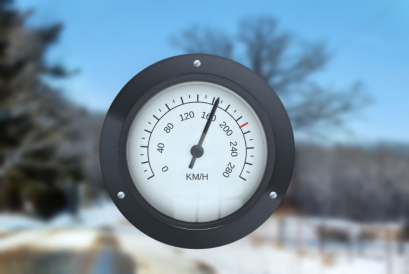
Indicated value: 165 km/h
